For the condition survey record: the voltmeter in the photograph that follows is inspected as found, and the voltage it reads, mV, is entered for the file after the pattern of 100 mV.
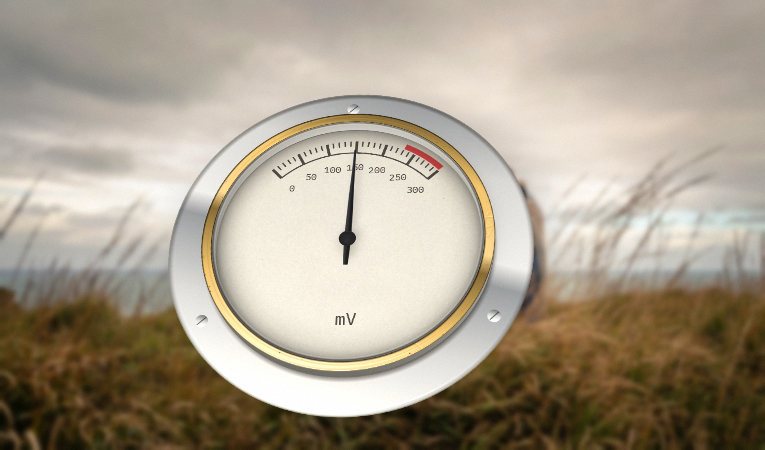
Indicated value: 150 mV
